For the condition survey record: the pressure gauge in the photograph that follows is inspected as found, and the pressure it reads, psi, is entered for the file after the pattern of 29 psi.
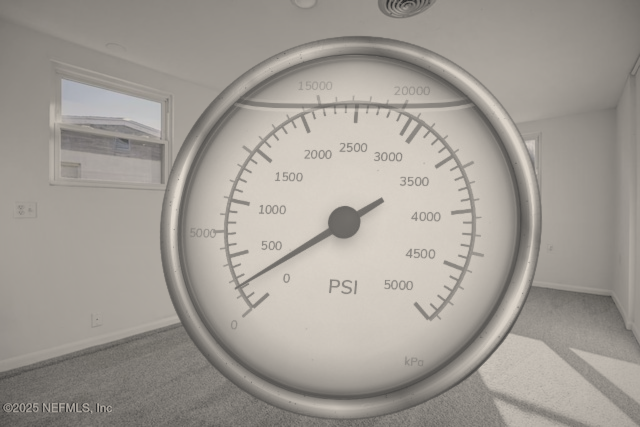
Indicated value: 200 psi
